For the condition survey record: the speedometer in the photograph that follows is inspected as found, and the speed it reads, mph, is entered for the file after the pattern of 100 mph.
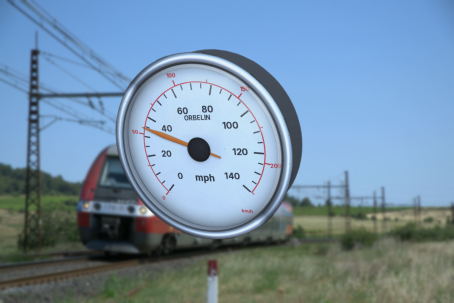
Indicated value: 35 mph
